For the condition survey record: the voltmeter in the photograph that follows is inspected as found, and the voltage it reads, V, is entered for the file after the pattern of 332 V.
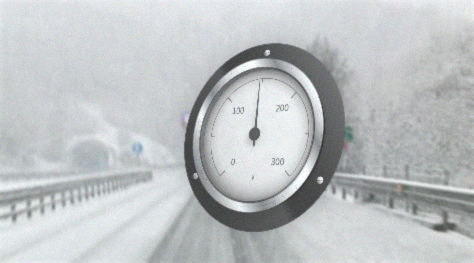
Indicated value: 150 V
